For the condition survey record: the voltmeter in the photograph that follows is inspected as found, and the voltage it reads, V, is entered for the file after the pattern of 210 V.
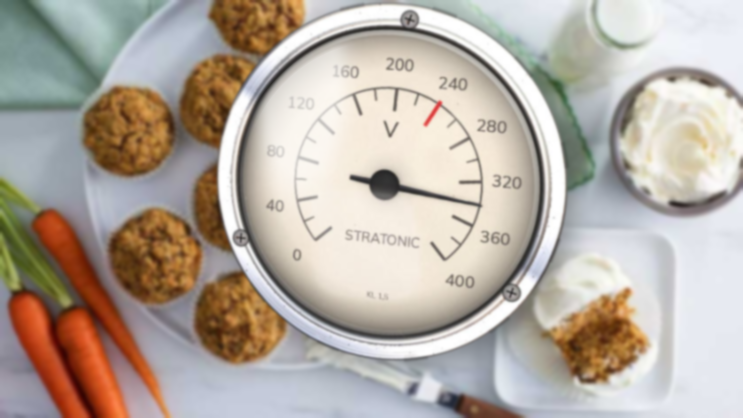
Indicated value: 340 V
